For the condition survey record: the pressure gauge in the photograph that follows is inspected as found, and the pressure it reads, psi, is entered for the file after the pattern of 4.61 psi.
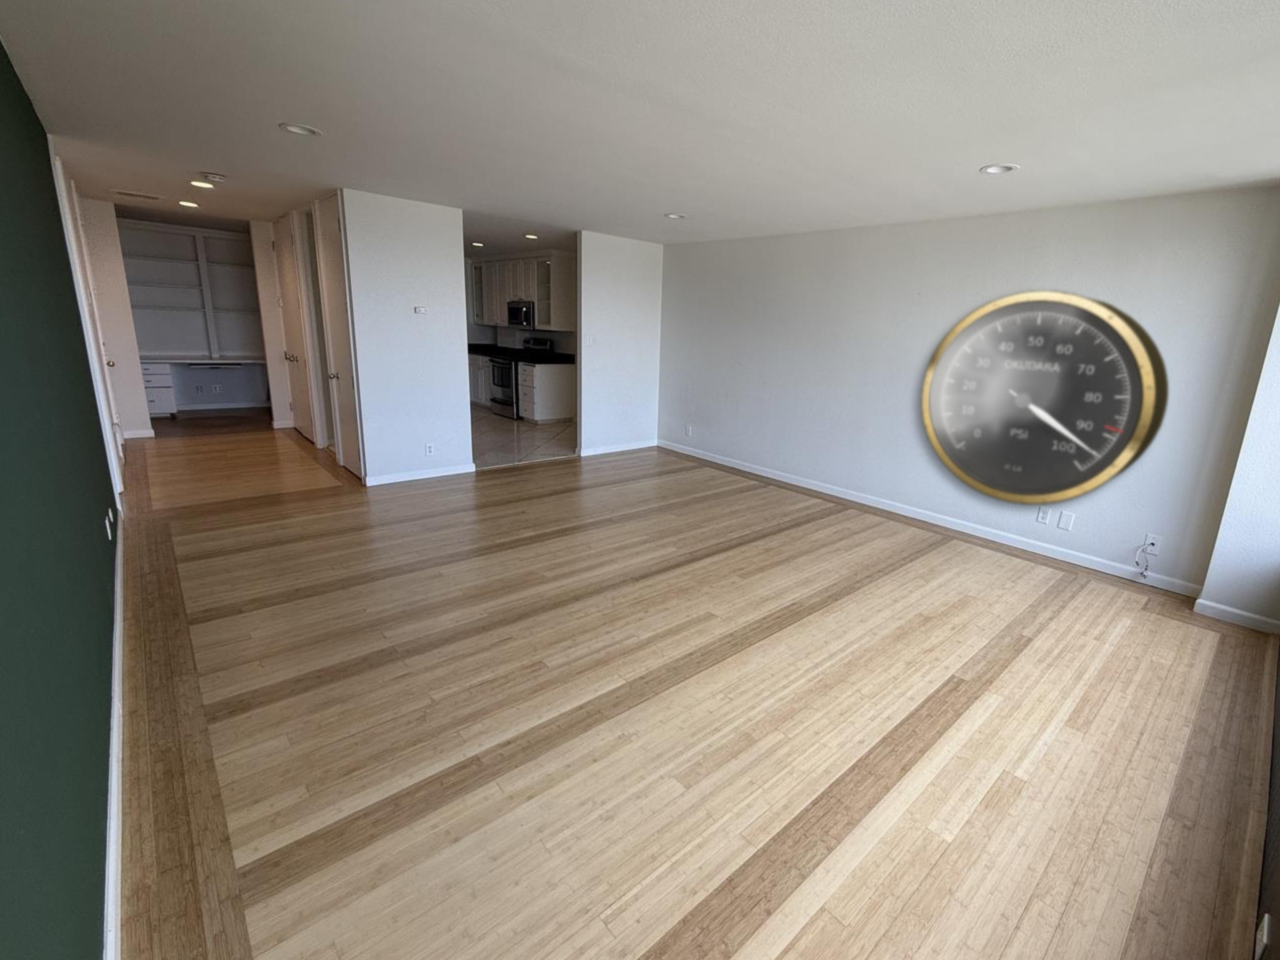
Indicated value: 95 psi
